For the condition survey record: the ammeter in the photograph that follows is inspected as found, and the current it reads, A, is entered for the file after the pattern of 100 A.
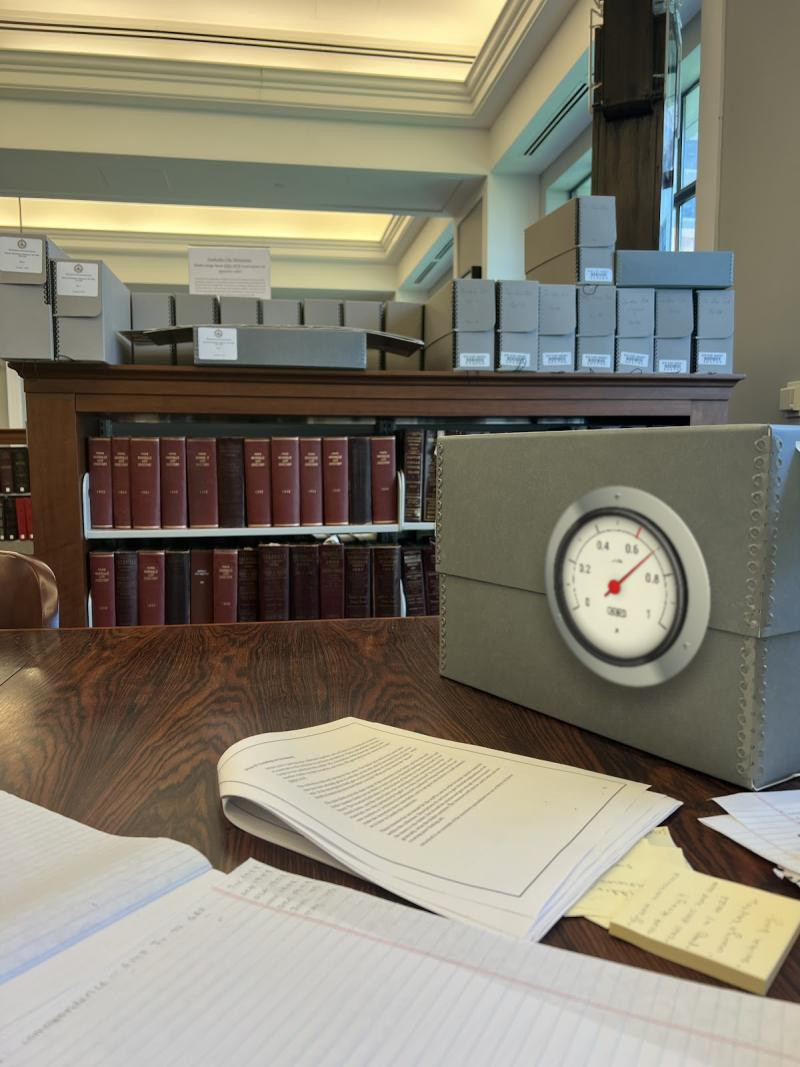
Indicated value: 0.7 A
